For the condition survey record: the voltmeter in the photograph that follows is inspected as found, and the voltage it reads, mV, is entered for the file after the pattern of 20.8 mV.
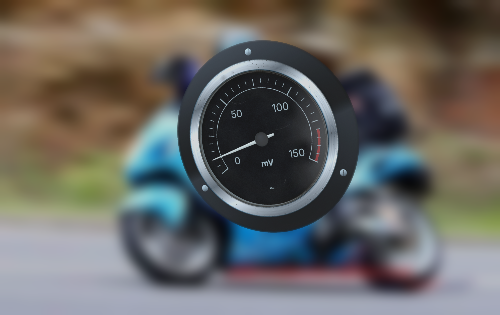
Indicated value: 10 mV
